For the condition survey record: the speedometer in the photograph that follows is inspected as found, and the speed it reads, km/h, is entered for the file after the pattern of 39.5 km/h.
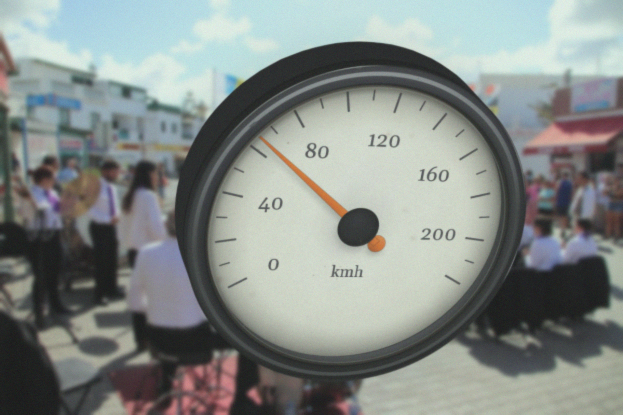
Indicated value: 65 km/h
